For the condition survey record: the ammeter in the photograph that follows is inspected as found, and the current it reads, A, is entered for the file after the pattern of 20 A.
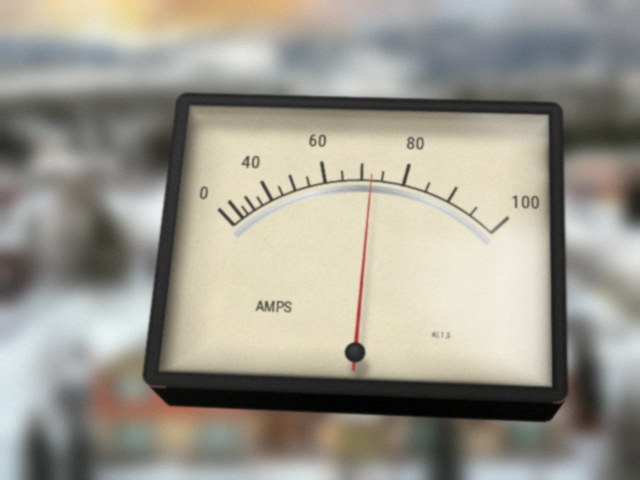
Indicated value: 72.5 A
